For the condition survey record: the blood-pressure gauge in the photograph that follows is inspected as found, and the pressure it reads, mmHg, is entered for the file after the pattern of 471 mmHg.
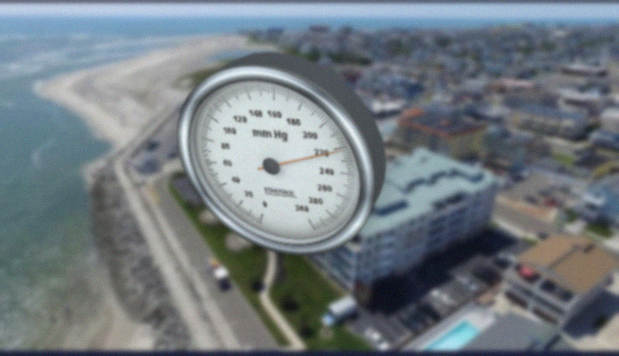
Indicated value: 220 mmHg
